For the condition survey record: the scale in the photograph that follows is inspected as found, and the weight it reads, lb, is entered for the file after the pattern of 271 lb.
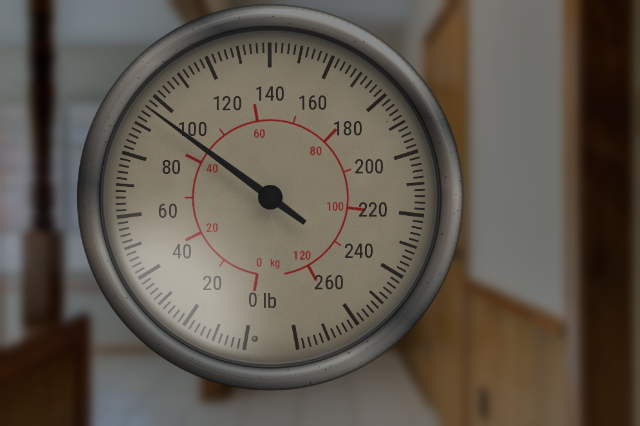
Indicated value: 96 lb
